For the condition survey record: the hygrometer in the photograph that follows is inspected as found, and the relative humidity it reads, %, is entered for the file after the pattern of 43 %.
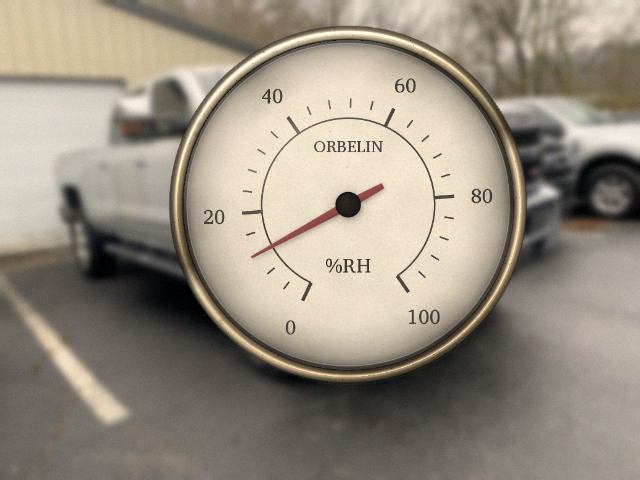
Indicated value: 12 %
